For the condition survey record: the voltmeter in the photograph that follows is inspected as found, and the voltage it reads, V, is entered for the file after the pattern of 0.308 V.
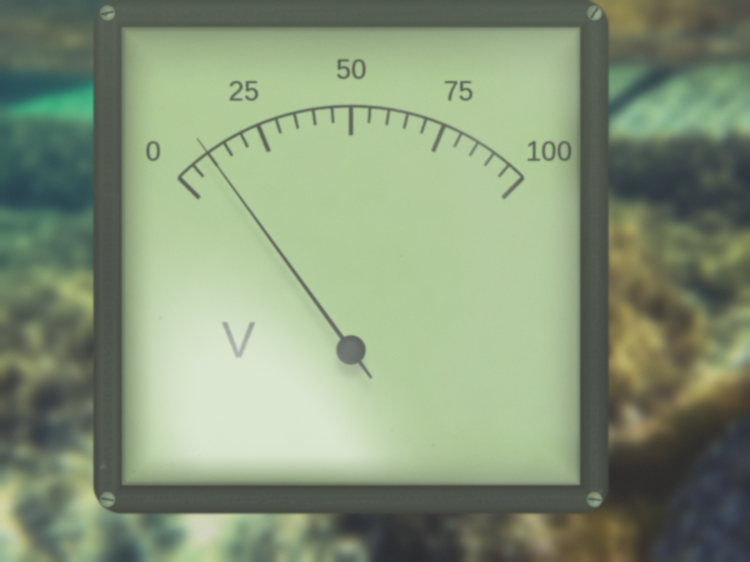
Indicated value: 10 V
